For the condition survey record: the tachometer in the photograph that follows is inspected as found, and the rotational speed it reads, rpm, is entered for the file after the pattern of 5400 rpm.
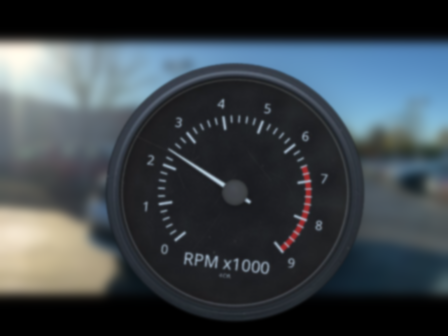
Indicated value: 2400 rpm
